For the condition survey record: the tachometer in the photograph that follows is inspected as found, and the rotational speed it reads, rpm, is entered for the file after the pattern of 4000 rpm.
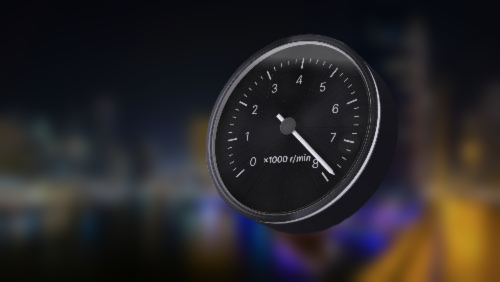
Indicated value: 7800 rpm
